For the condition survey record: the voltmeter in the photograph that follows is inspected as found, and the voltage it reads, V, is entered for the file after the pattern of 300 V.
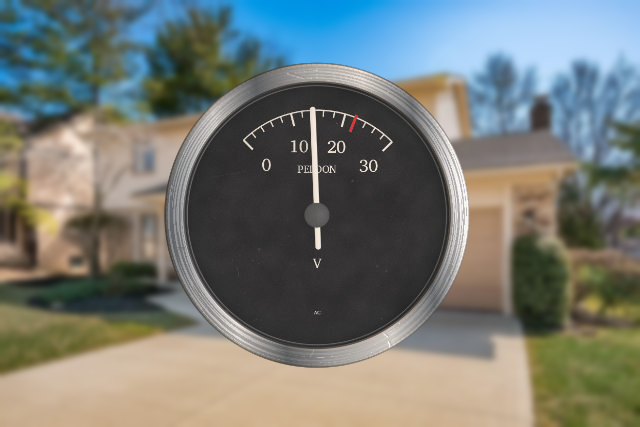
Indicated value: 14 V
